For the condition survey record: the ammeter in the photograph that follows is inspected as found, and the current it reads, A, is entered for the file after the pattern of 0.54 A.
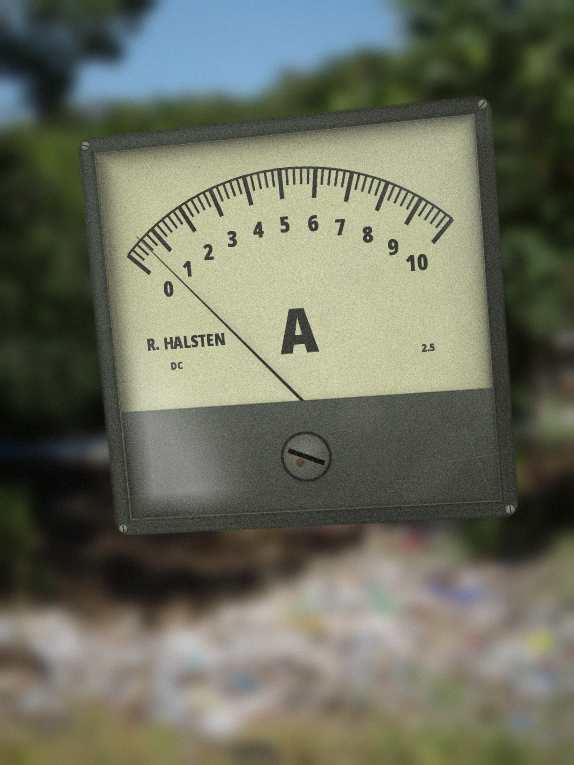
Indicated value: 0.6 A
